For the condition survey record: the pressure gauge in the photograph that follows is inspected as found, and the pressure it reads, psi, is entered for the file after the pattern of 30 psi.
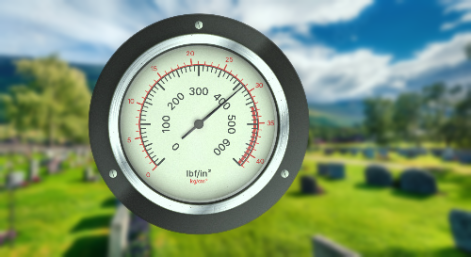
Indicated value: 410 psi
